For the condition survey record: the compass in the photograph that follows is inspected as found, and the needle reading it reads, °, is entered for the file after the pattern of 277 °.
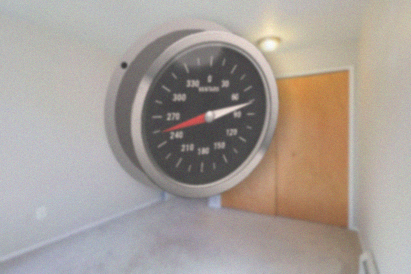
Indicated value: 255 °
